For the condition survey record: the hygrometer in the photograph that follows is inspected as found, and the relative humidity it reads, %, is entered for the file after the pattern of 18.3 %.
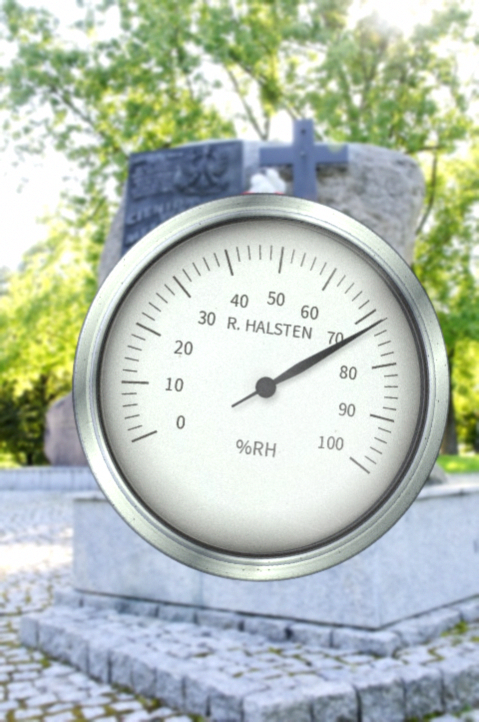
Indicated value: 72 %
